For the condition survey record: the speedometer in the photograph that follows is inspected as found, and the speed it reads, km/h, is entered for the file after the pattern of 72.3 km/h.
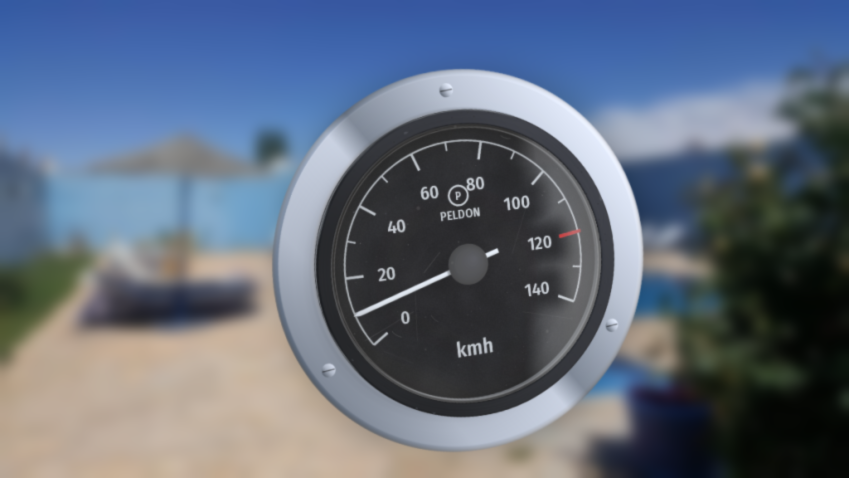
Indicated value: 10 km/h
